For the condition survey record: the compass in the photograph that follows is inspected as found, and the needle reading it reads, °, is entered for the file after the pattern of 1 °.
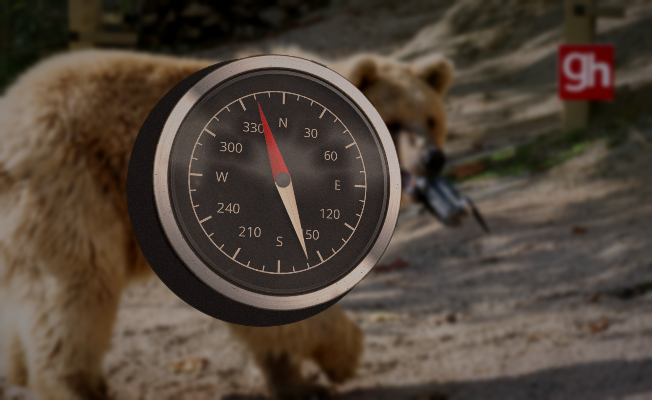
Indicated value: 340 °
